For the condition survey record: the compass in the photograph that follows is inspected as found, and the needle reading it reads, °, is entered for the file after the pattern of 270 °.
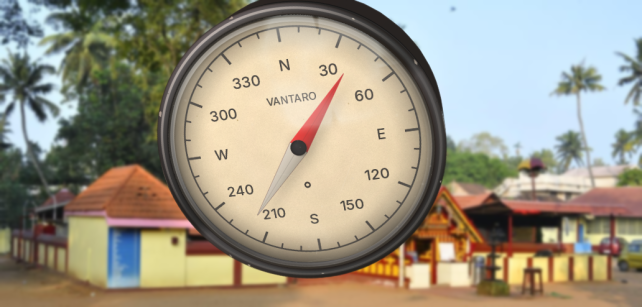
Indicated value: 40 °
